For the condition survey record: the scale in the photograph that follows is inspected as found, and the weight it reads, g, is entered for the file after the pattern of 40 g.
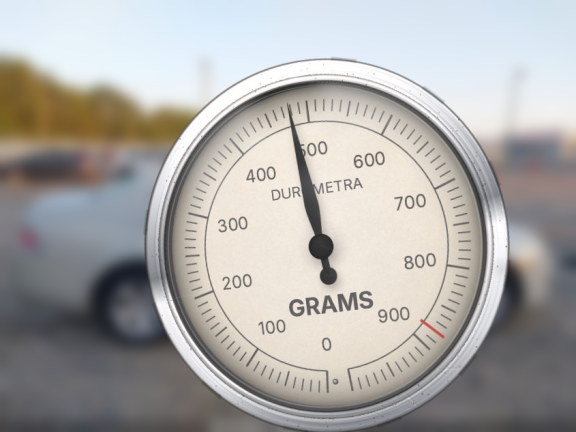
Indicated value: 480 g
